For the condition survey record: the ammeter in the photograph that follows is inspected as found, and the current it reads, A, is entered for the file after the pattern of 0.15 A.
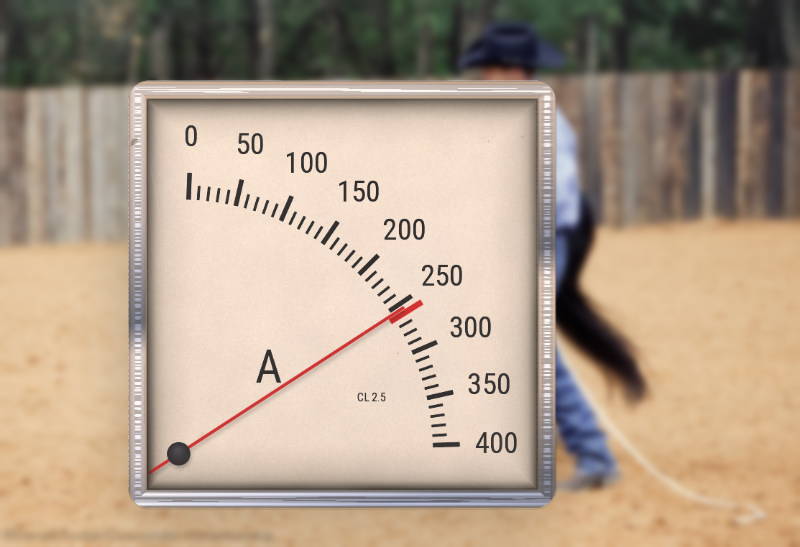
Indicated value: 255 A
